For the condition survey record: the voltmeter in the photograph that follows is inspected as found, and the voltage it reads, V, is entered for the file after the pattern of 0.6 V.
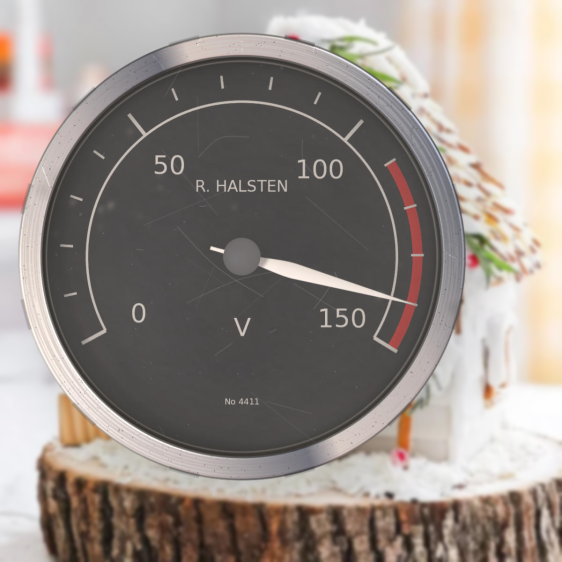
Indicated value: 140 V
